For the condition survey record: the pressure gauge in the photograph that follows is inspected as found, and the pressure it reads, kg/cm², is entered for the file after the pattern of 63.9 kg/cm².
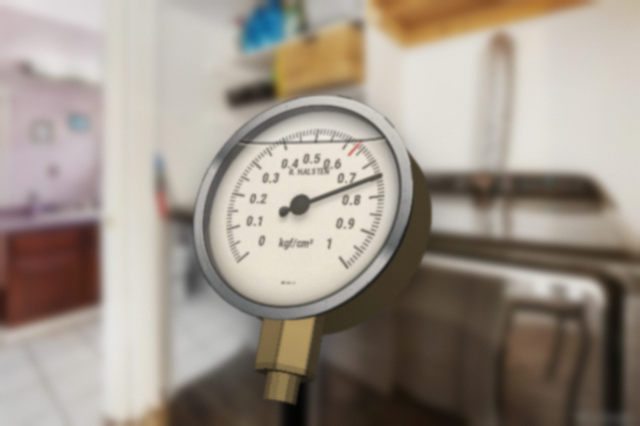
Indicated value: 0.75 kg/cm²
